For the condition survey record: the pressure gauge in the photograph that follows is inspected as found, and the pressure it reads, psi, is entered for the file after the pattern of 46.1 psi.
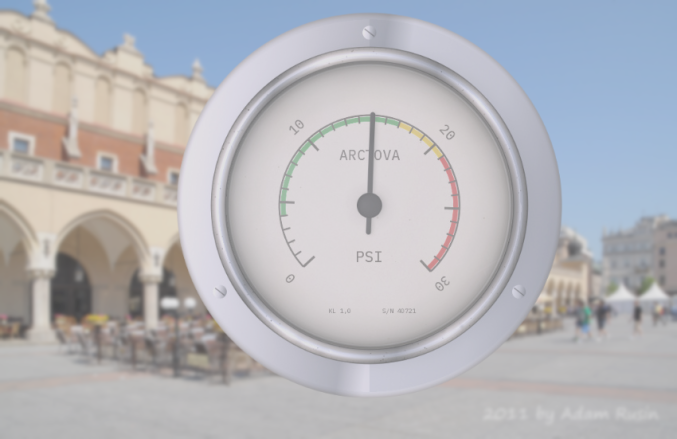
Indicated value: 15 psi
